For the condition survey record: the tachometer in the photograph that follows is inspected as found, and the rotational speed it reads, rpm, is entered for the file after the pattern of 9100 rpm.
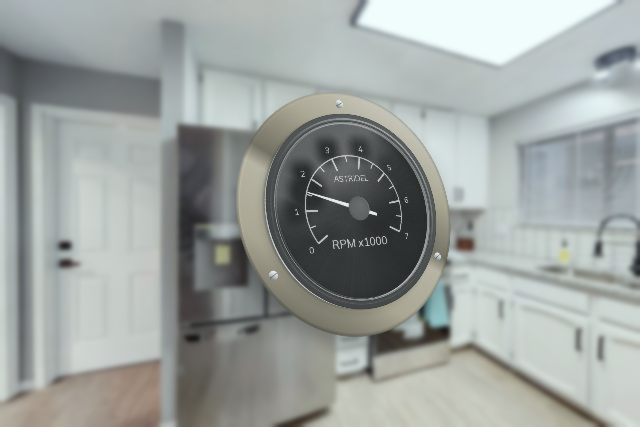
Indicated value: 1500 rpm
